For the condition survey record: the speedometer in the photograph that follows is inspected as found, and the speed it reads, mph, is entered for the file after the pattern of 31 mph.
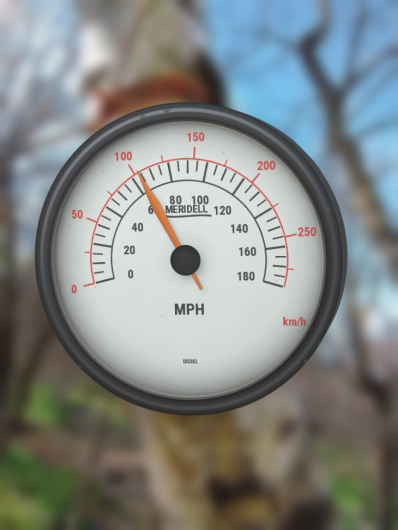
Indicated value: 65 mph
